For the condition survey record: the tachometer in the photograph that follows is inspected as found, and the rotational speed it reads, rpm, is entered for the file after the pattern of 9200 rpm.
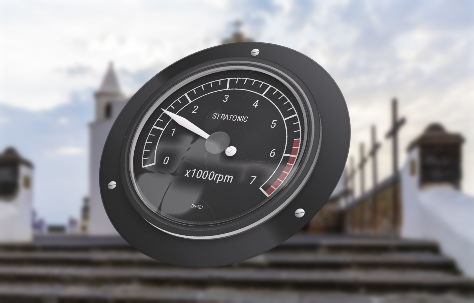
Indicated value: 1400 rpm
